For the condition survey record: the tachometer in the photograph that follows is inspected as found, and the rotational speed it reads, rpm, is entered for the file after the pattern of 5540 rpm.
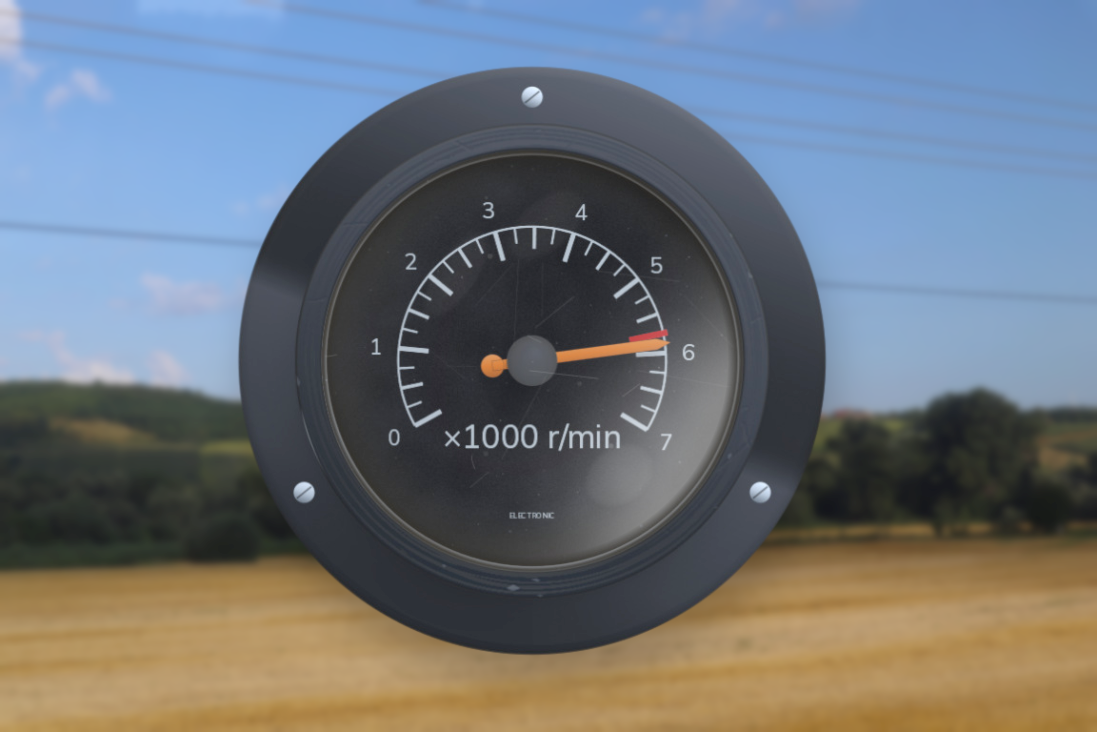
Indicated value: 5875 rpm
